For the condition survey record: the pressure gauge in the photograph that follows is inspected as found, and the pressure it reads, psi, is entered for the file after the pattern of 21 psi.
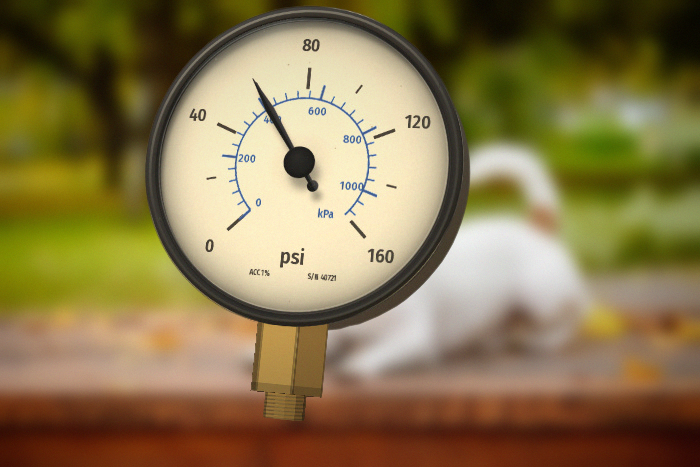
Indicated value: 60 psi
